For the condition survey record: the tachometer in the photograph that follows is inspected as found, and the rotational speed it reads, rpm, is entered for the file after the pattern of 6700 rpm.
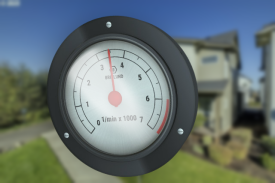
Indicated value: 3500 rpm
